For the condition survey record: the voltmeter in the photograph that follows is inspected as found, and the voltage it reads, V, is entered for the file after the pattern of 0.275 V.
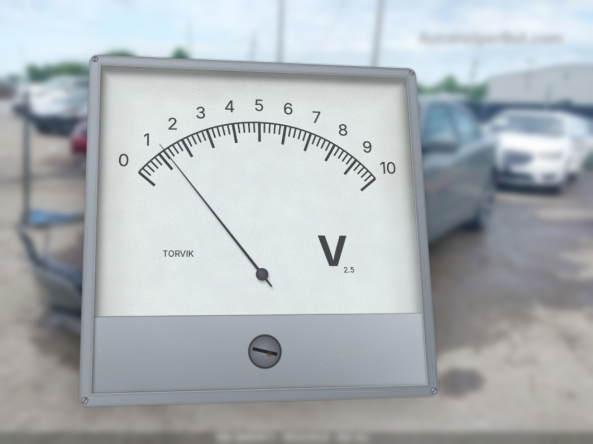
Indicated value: 1.2 V
